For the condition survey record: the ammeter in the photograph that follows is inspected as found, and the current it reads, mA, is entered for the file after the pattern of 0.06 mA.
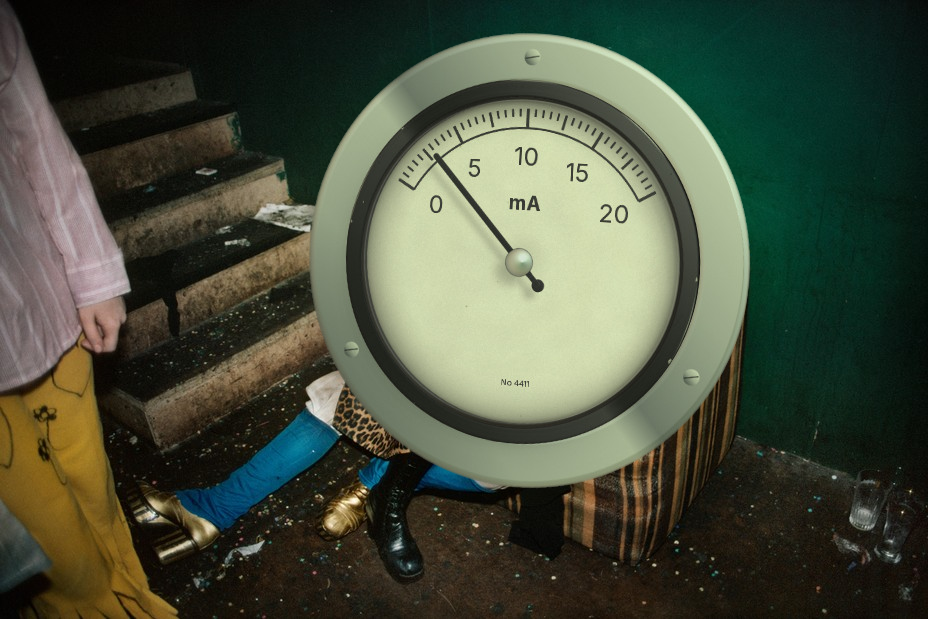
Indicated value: 3 mA
